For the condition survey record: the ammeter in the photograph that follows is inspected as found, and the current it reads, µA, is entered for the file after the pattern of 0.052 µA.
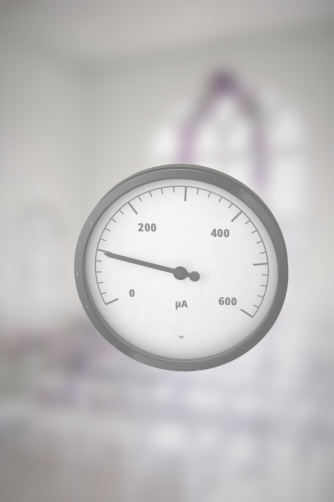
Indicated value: 100 µA
